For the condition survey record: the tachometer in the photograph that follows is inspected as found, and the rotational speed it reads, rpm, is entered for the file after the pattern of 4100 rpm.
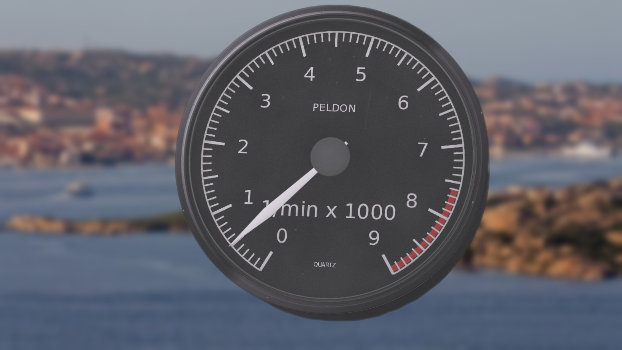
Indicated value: 500 rpm
